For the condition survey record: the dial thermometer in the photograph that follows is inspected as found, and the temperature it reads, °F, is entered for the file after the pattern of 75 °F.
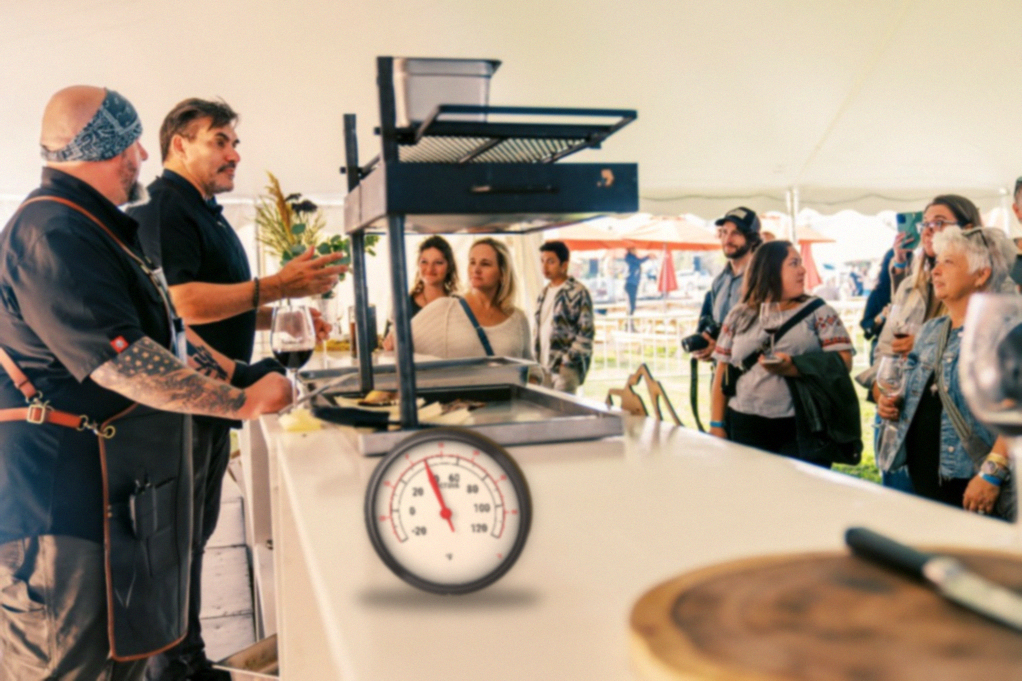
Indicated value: 40 °F
